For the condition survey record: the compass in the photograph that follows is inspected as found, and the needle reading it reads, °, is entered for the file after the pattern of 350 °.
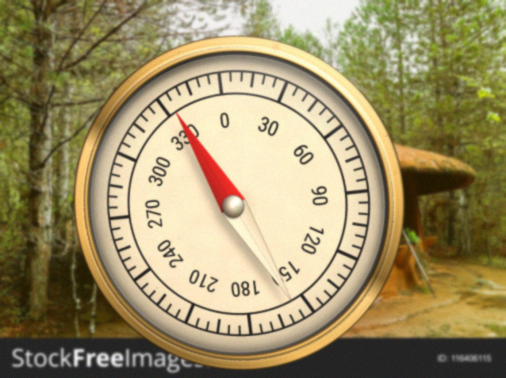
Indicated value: 335 °
